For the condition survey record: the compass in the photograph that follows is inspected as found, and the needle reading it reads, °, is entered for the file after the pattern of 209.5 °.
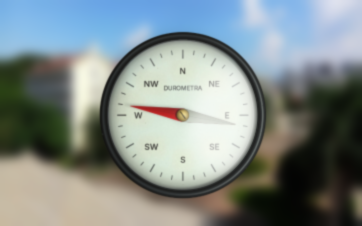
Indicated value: 280 °
